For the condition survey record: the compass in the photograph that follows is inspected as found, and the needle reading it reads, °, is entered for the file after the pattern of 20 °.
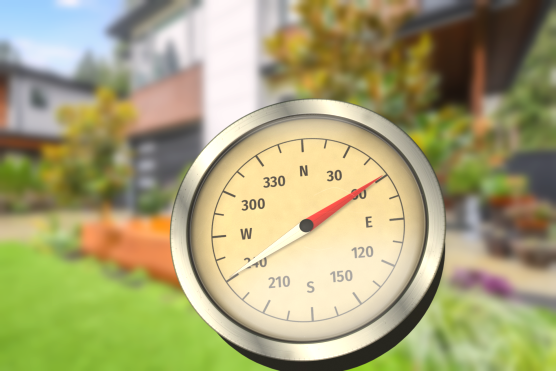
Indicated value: 60 °
